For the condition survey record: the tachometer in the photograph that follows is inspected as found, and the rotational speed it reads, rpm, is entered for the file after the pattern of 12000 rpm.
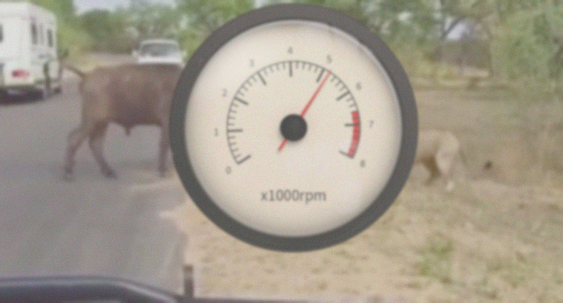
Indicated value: 5200 rpm
